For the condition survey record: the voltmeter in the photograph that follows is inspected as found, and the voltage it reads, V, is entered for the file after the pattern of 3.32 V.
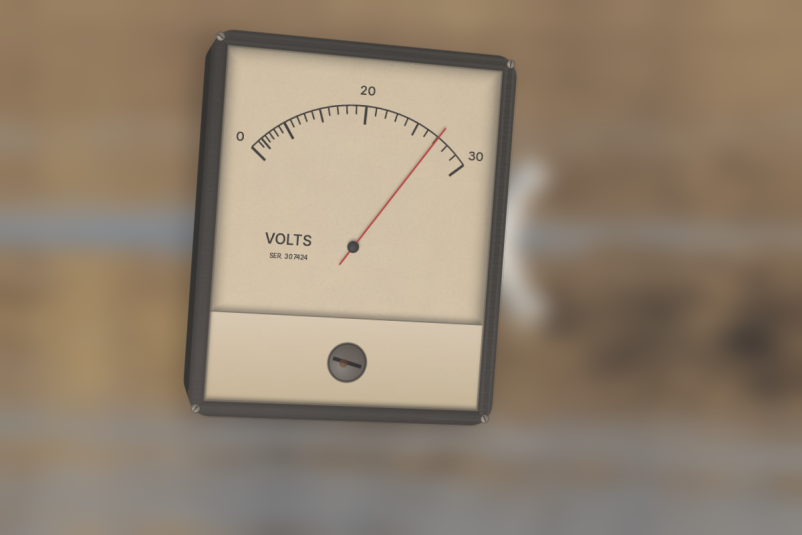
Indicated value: 27 V
